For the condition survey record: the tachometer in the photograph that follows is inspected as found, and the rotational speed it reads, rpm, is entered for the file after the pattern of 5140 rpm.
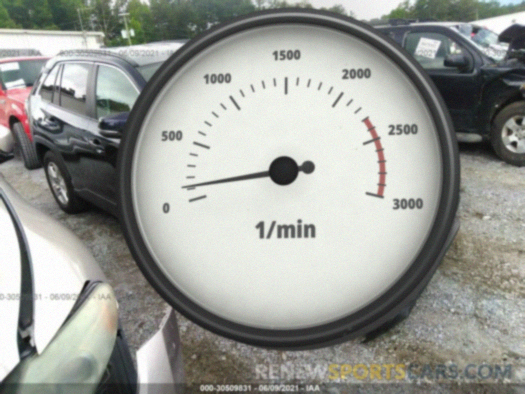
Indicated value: 100 rpm
